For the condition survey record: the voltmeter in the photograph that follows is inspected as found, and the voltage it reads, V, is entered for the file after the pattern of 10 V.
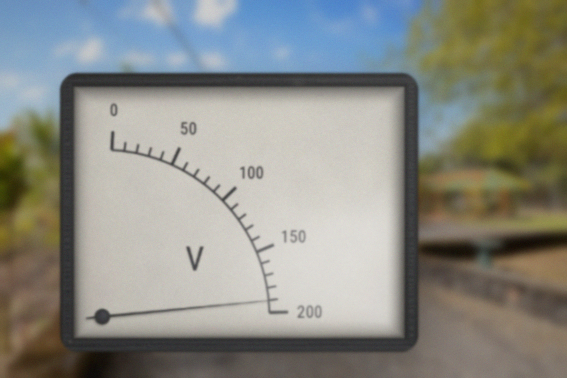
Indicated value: 190 V
